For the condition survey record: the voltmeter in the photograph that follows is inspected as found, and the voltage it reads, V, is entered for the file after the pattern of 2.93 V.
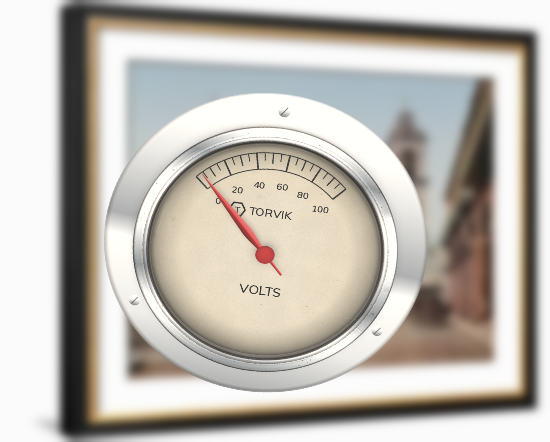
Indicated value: 5 V
